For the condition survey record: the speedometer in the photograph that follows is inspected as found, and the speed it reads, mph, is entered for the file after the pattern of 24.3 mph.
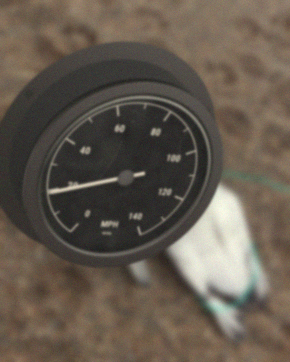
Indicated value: 20 mph
